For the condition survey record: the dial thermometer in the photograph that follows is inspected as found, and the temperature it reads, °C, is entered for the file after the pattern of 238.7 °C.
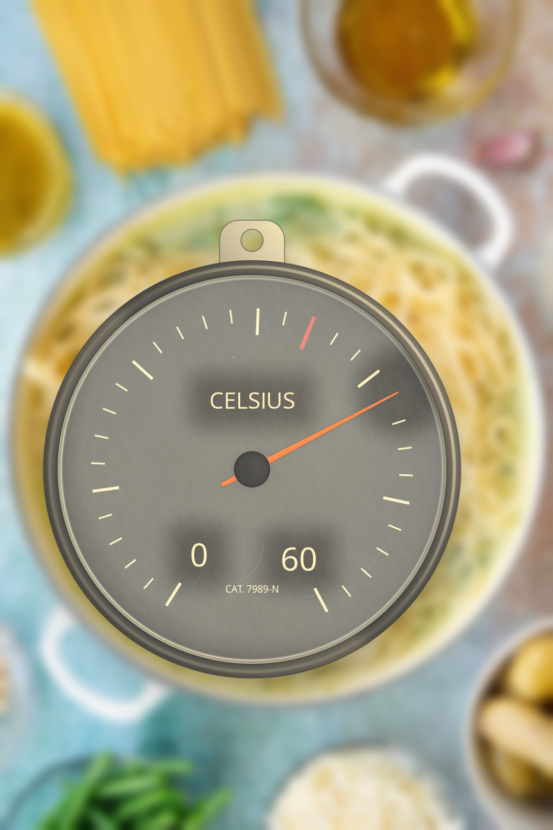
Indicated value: 42 °C
